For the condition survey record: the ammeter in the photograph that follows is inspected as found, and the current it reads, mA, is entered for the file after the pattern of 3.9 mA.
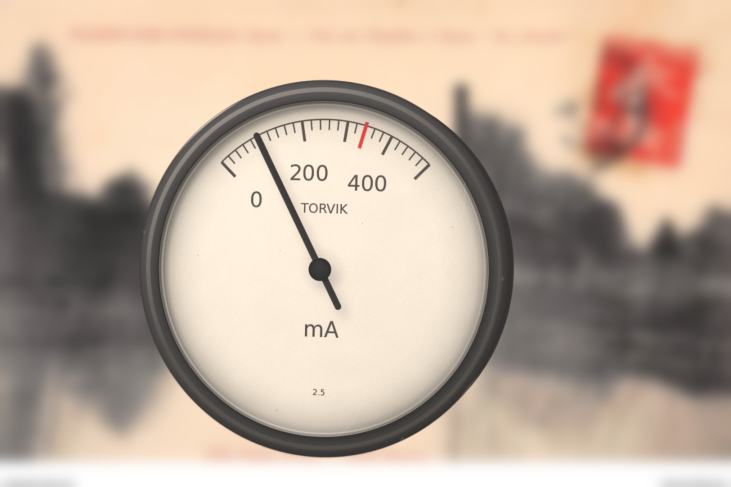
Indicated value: 100 mA
